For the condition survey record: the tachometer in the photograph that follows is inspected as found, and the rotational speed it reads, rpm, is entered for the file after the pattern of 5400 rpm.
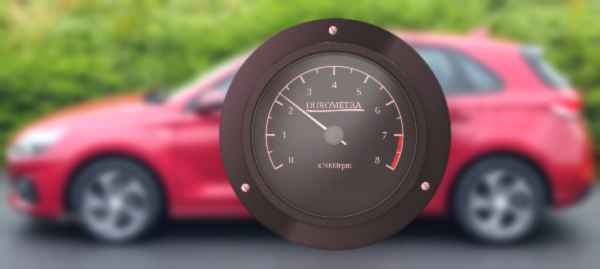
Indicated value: 2250 rpm
